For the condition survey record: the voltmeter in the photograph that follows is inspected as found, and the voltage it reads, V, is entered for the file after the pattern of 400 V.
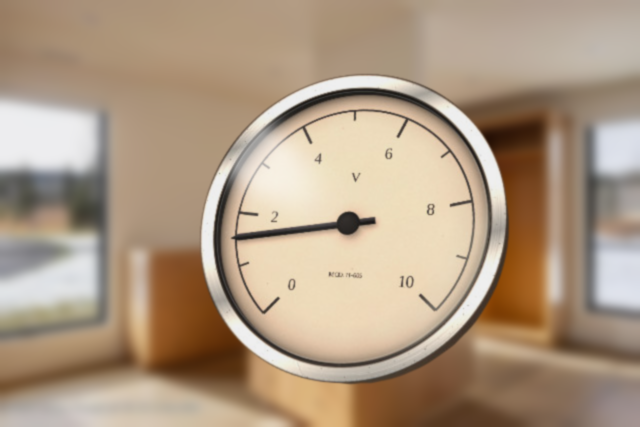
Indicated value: 1.5 V
